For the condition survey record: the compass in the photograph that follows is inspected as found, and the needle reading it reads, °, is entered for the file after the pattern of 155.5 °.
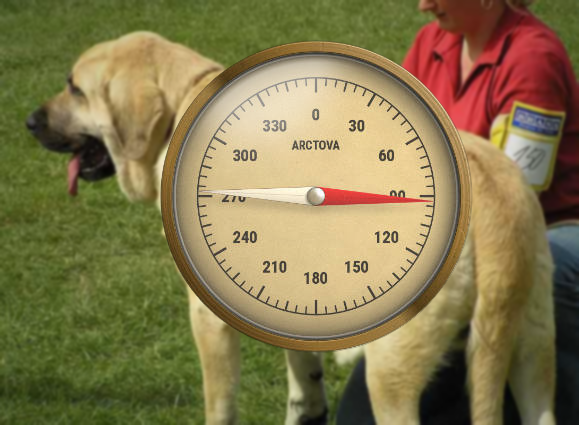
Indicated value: 92.5 °
